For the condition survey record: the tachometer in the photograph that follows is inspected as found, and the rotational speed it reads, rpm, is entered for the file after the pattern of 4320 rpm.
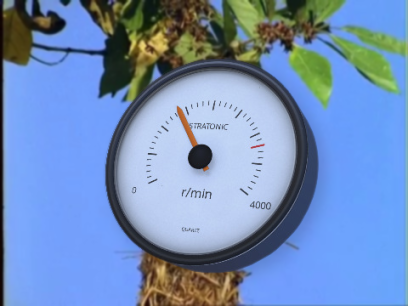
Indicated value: 1400 rpm
